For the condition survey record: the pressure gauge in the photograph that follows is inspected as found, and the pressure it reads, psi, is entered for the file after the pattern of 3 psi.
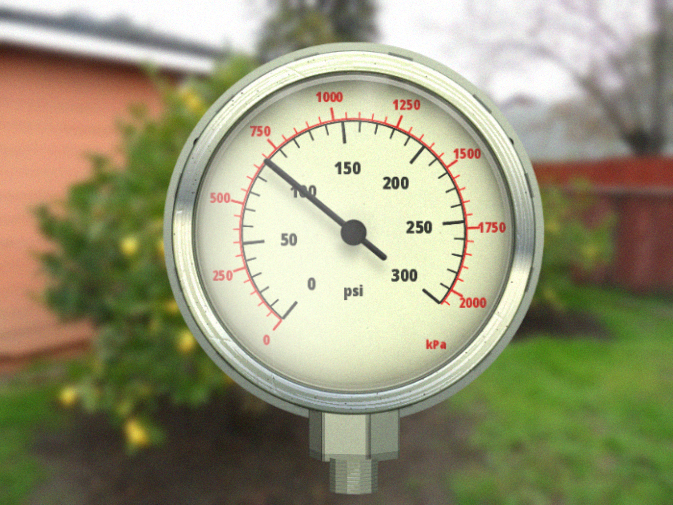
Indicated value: 100 psi
